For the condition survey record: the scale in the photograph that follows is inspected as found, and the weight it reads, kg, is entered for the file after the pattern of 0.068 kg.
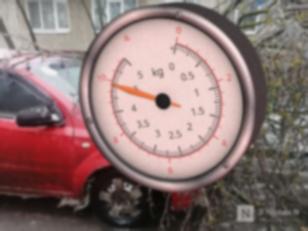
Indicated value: 4.5 kg
